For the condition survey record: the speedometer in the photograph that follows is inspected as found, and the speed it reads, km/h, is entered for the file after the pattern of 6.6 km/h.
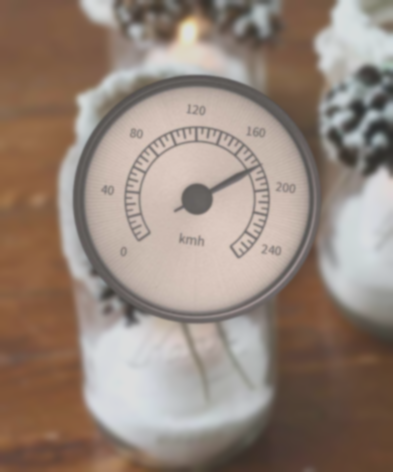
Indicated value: 180 km/h
